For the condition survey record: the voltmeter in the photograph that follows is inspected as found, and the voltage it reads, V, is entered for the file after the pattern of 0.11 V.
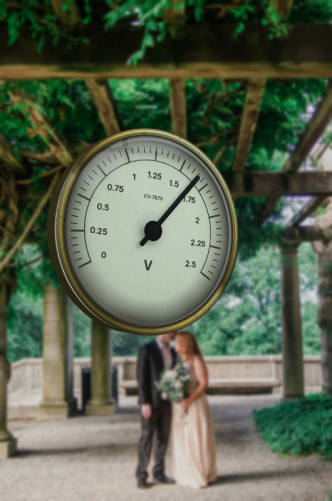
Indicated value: 1.65 V
